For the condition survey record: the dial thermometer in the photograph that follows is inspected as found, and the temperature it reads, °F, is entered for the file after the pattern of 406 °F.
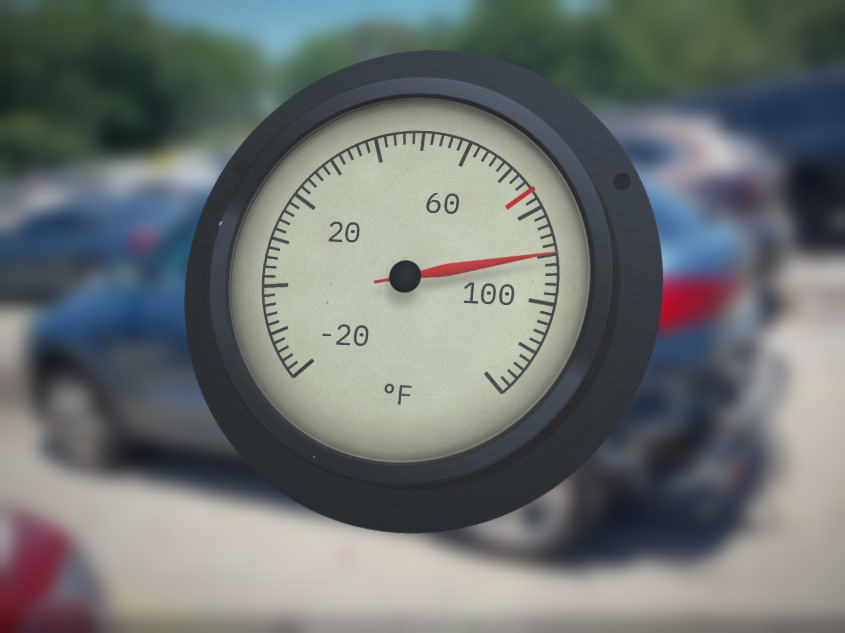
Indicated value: 90 °F
